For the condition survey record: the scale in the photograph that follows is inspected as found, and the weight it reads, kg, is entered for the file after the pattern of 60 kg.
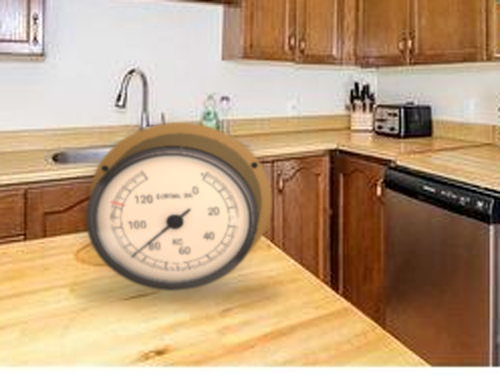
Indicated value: 85 kg
